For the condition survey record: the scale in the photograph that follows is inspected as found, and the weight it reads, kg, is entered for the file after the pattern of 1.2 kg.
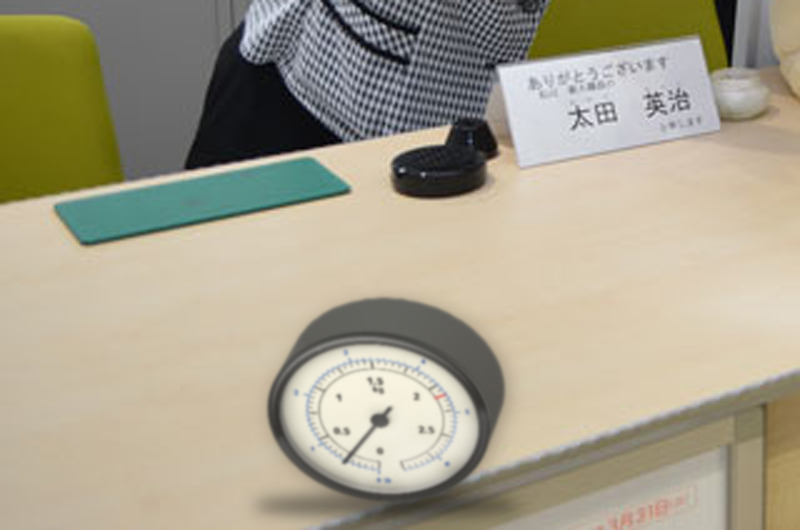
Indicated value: 0.25 kg
